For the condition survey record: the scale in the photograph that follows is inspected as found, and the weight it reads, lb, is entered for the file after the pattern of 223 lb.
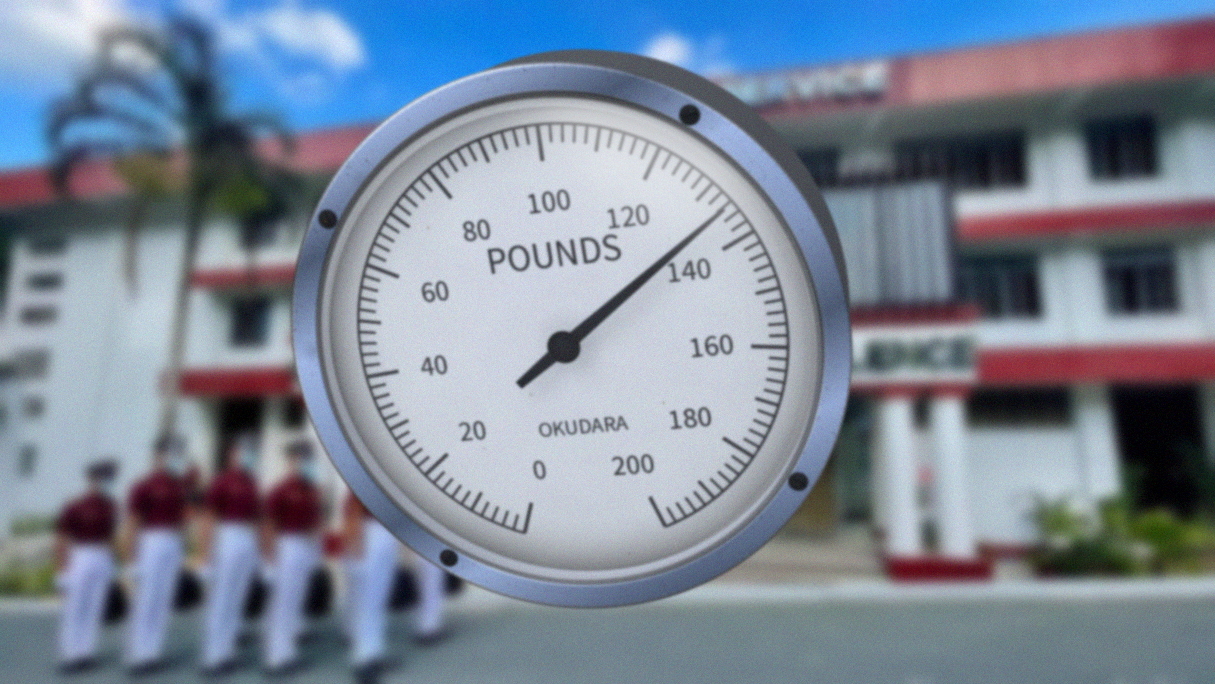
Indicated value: 134 lb
